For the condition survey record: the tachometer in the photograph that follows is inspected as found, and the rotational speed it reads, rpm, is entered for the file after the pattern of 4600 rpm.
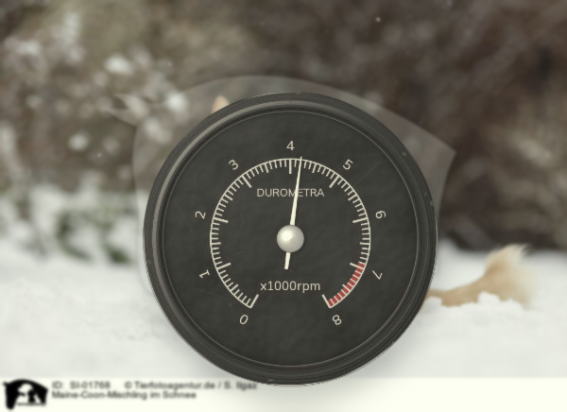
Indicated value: 4200 rpm
